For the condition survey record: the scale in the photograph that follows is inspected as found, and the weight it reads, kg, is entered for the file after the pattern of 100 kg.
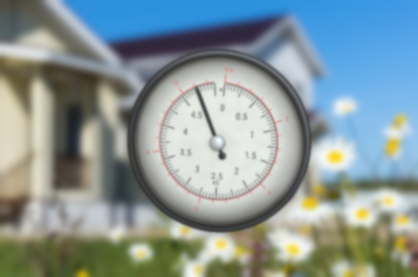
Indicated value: 4.75 kg
